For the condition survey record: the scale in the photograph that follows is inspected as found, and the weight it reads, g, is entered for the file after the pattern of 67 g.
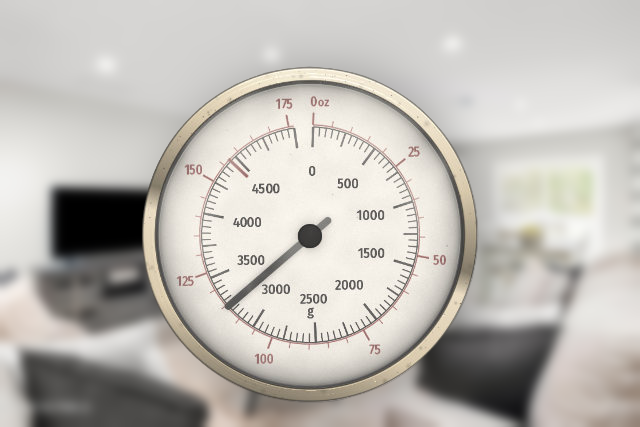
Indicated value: 3250 g
